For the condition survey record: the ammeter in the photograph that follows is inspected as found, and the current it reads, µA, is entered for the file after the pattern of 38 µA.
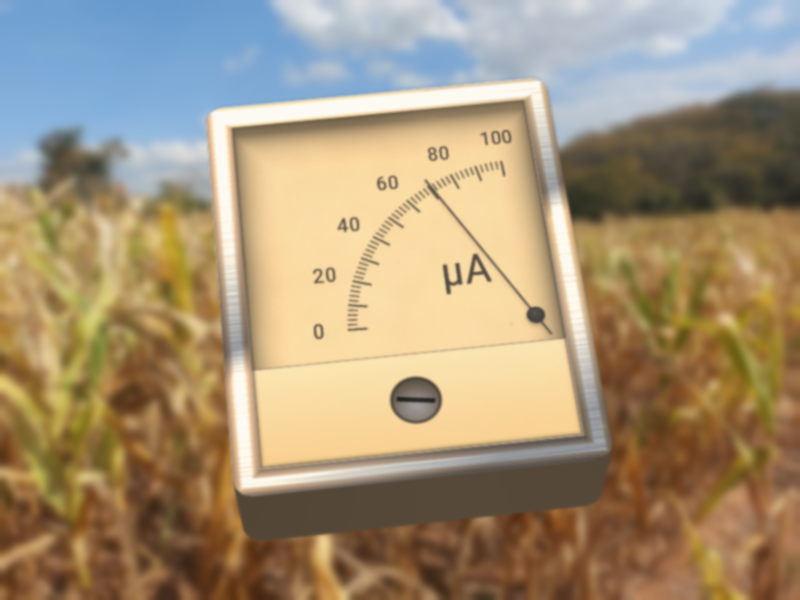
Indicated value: 70 µA
